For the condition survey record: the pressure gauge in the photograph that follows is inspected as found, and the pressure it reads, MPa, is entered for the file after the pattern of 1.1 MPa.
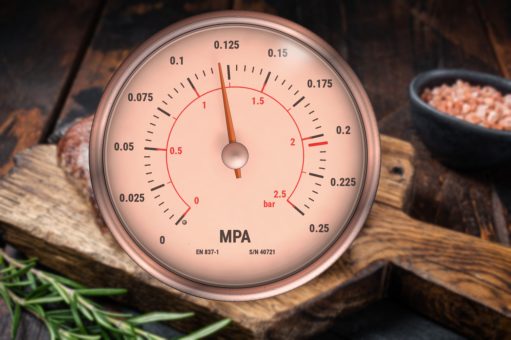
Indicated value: 0.12 MPa
